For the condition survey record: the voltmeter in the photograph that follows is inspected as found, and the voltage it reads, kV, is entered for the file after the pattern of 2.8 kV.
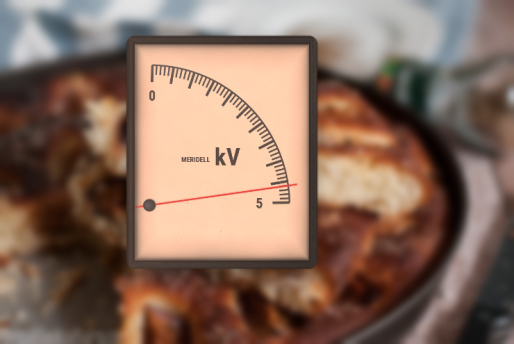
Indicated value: 4.6 kV
